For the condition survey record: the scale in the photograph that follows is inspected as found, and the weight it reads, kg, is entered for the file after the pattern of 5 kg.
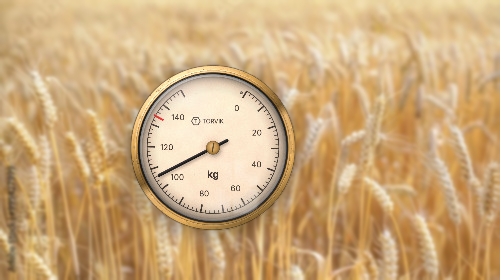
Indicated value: 106 kg
